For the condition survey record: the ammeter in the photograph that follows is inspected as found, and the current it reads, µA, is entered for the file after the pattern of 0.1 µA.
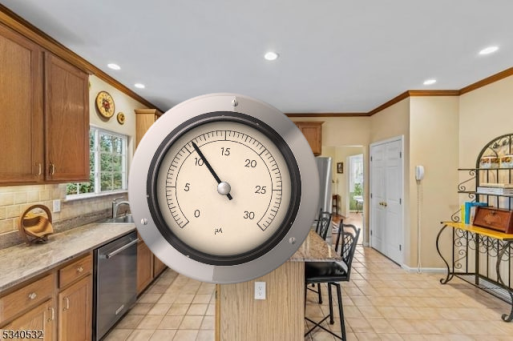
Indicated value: 11 µA
